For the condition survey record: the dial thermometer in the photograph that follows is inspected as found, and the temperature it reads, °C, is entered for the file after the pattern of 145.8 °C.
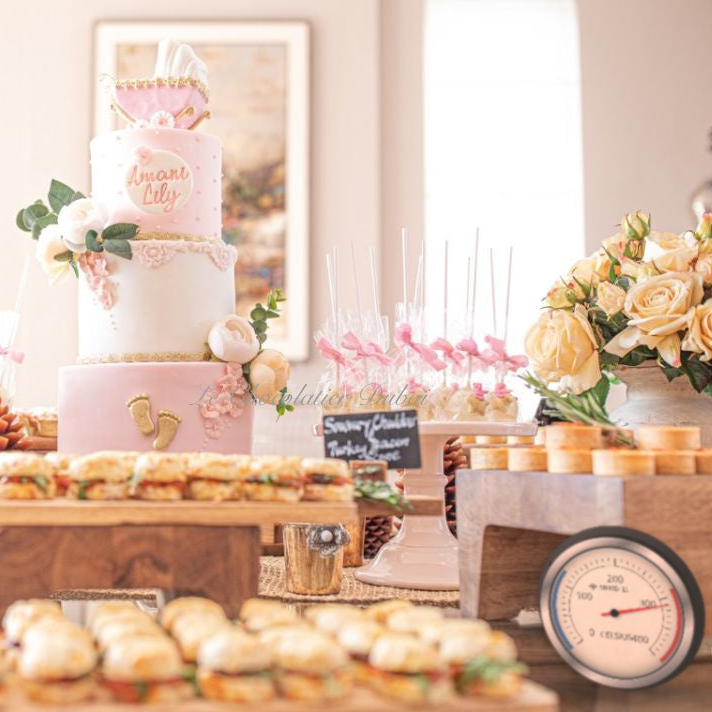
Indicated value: 310 °C
